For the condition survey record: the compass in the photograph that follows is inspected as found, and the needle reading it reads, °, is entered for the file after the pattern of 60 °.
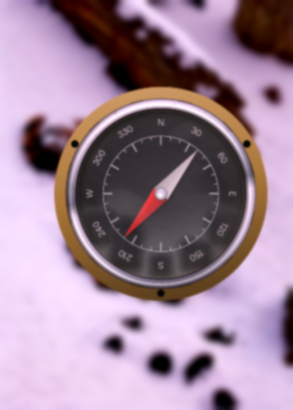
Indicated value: 220 °
